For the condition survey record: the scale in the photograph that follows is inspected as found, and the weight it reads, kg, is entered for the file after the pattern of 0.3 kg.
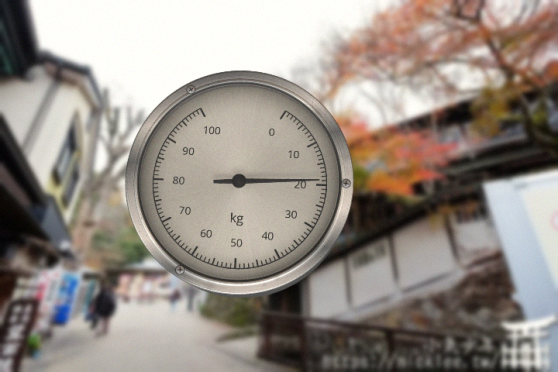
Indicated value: 19 kg
